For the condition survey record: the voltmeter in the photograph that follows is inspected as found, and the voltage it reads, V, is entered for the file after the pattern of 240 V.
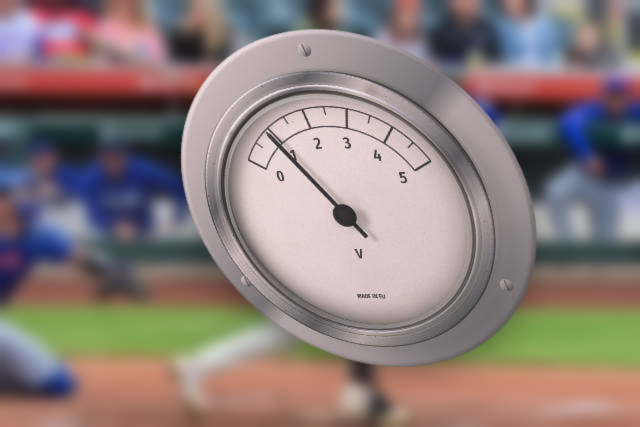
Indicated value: 1 V
